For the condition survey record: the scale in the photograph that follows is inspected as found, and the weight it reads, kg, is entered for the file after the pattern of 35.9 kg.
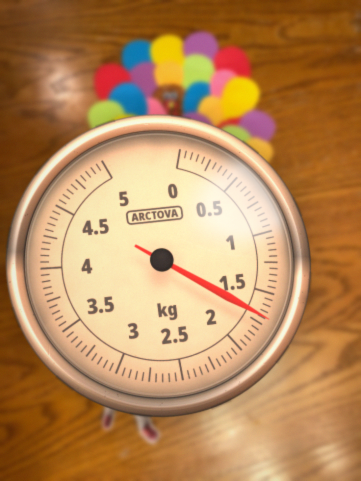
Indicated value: 1.7 kg
